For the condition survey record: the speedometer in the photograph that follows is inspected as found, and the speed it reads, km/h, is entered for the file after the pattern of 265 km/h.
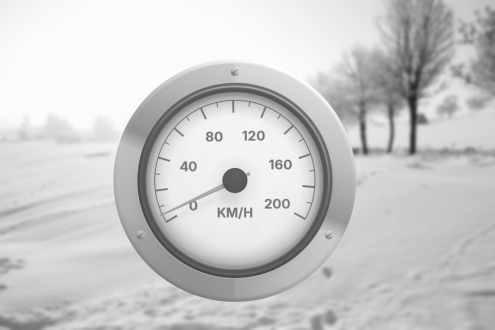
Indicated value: 5 km/h
